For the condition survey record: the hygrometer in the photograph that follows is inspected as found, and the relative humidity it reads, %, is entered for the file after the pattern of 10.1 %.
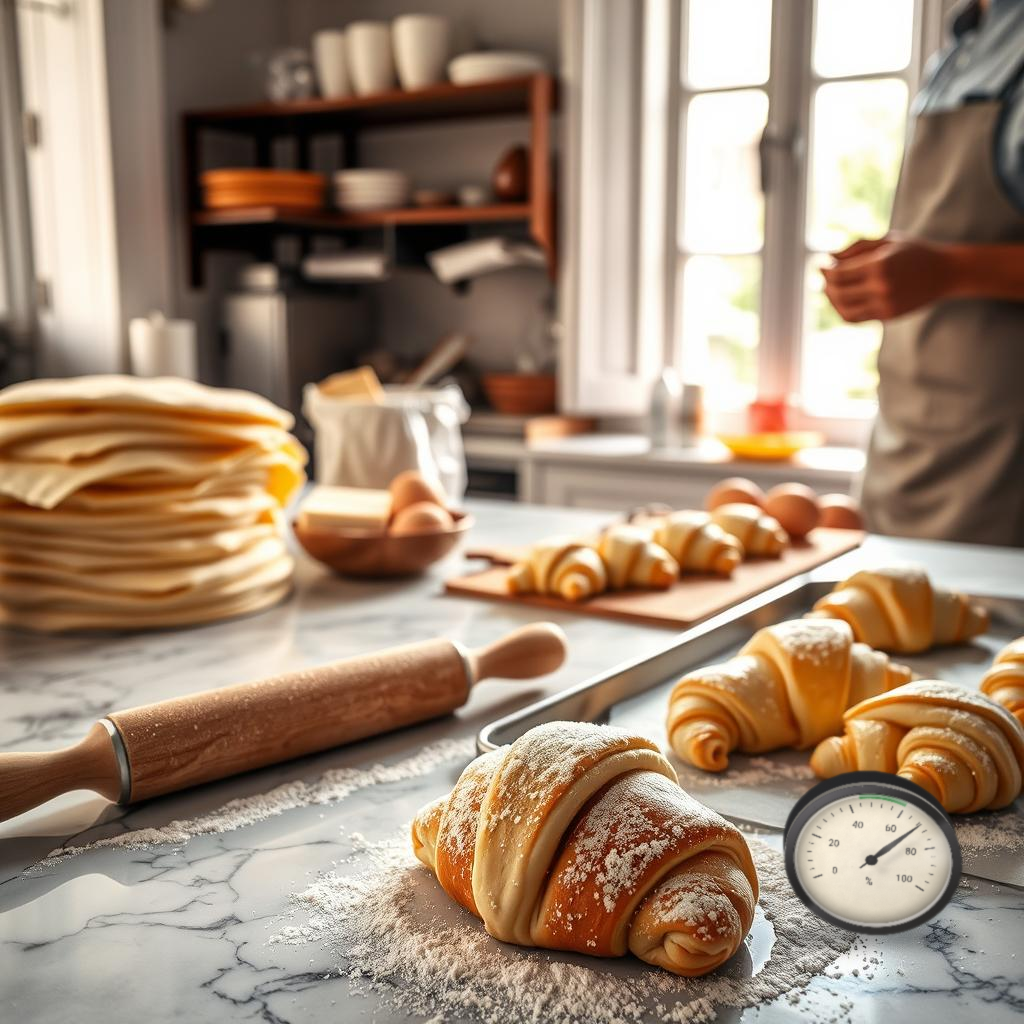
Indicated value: 68 %
